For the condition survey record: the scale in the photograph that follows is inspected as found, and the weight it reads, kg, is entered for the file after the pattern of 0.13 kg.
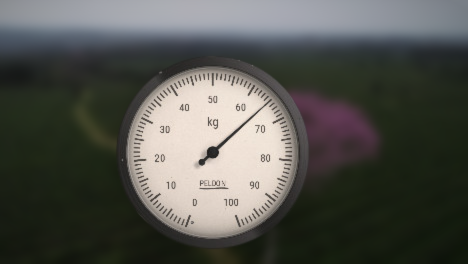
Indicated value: 65 kg
